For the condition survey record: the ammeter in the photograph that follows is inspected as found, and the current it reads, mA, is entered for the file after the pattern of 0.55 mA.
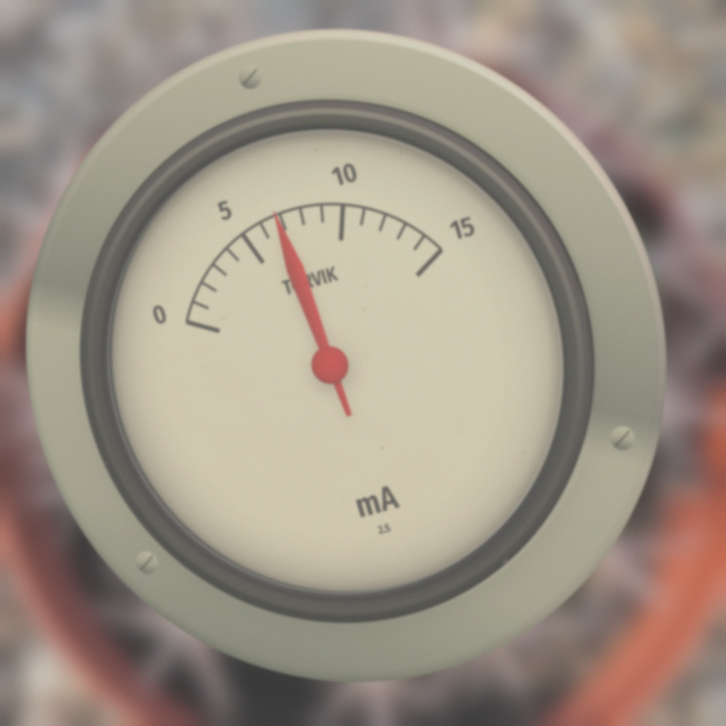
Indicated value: 7 mA
